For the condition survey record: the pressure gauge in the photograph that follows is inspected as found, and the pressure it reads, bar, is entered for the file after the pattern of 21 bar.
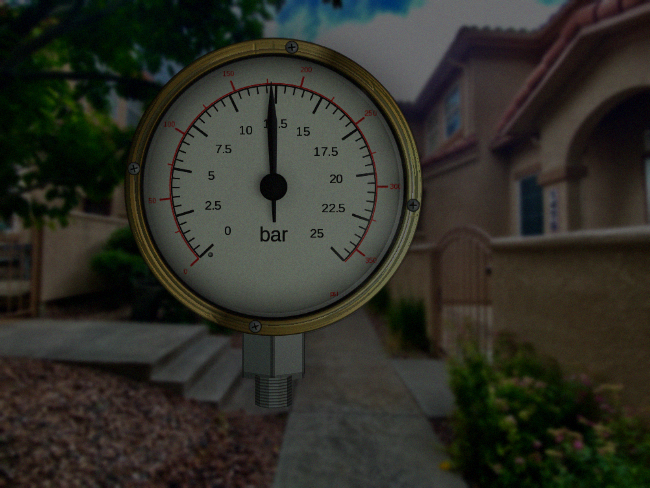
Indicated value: 12.25 bar
